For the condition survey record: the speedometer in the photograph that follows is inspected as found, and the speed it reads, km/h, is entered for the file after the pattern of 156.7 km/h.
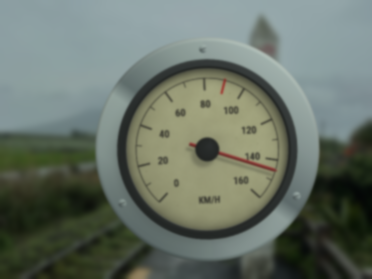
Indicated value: 145 km/h
